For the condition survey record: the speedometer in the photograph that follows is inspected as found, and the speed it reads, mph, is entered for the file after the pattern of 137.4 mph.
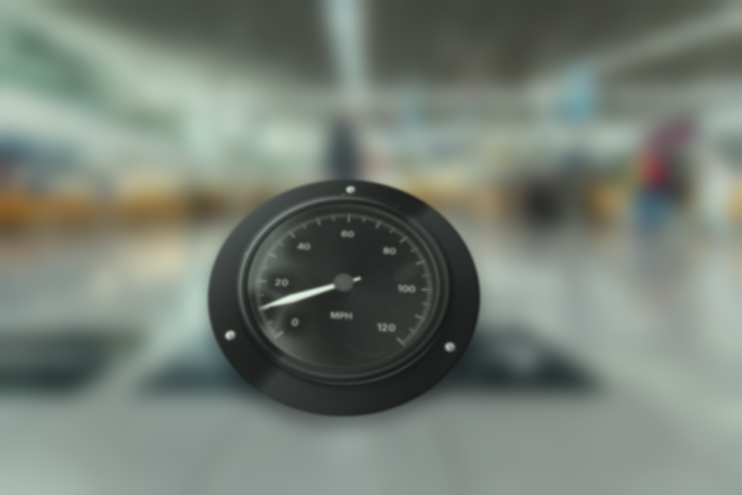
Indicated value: 10 mph
